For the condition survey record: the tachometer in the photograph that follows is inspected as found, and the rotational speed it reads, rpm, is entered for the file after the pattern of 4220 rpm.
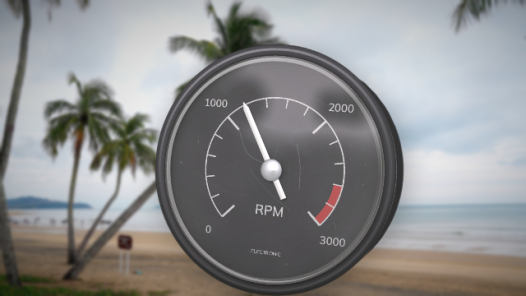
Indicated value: 1200 rpm
